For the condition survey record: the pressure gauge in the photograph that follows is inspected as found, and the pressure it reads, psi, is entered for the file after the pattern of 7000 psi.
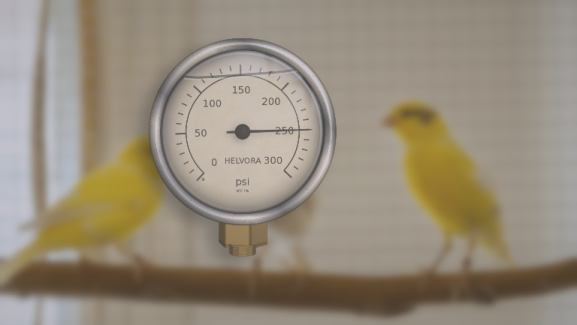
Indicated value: 250 psi
